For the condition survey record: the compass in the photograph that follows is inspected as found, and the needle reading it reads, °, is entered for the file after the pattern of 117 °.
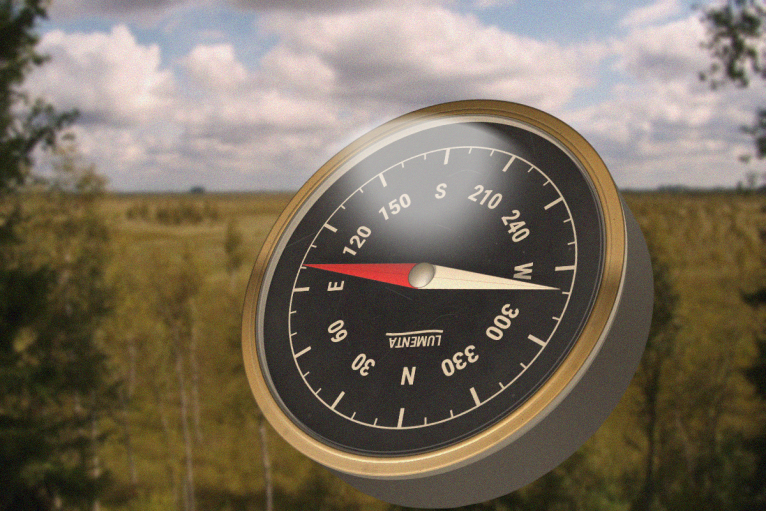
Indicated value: 100 °
